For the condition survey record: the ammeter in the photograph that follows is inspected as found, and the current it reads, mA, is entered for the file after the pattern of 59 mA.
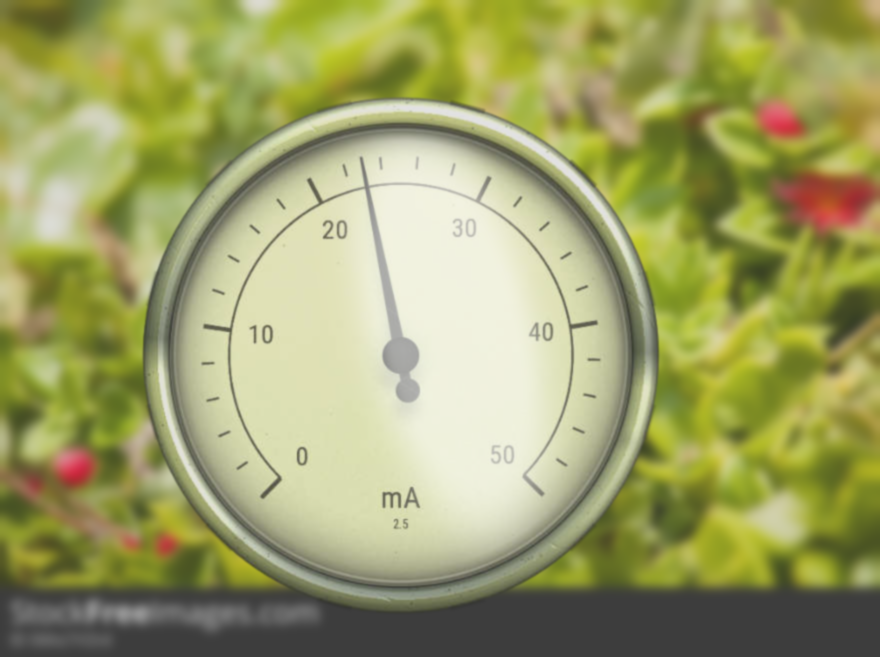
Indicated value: 23 mA
